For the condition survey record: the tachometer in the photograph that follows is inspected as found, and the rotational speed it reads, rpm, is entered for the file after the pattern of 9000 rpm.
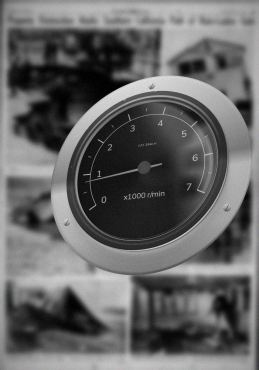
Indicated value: 750 rpm
